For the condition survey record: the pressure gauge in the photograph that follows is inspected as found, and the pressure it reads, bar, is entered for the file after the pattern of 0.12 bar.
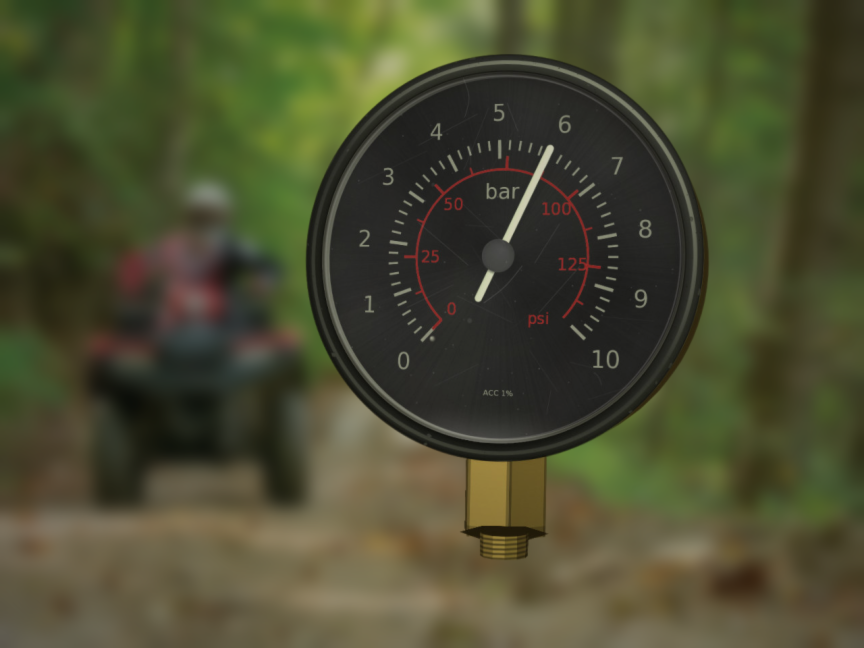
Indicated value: 6 bar
